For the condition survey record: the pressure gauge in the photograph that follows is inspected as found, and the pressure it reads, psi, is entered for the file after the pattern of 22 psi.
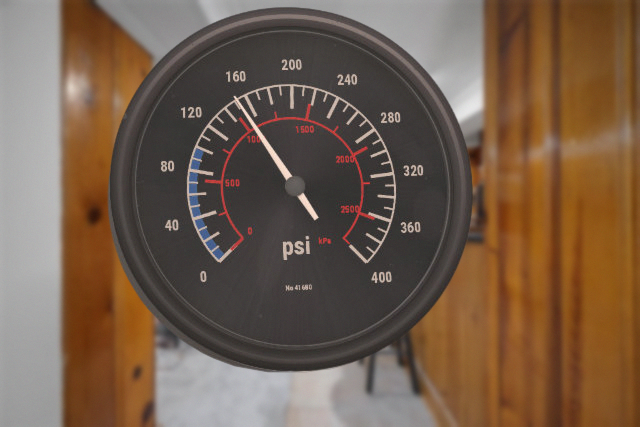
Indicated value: 150 psi
